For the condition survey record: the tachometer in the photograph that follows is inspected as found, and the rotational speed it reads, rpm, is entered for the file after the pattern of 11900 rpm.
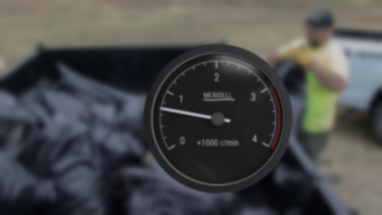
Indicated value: 700 rpm
